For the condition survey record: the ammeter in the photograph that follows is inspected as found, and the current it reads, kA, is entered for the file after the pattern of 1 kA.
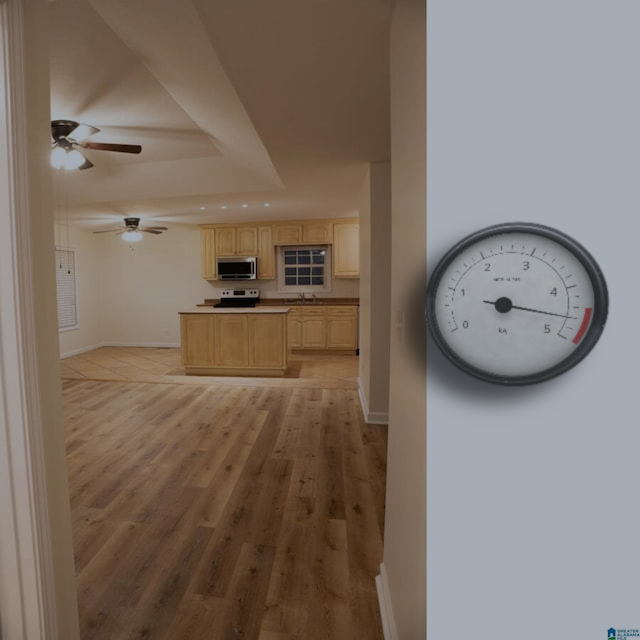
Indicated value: 4.6 kA
